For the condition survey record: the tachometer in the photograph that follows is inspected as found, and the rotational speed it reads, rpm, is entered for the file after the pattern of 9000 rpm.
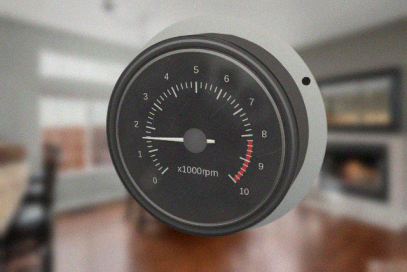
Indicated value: 1600 rpm
